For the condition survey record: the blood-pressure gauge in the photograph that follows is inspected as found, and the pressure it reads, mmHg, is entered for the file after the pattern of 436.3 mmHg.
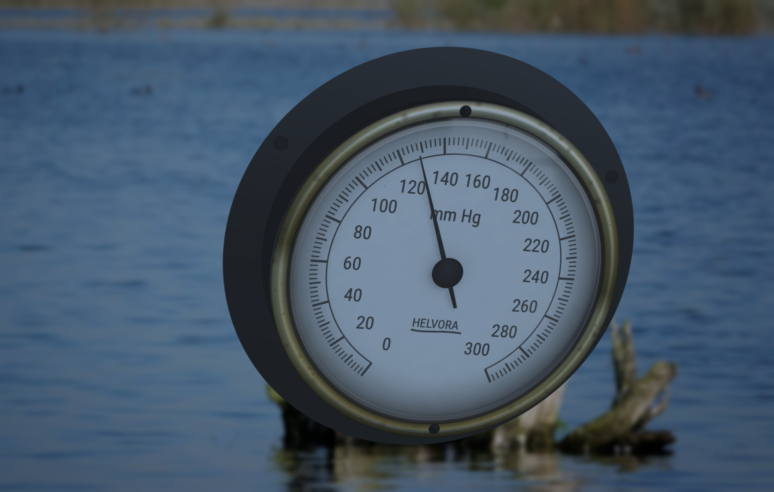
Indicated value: 128 mmHg
